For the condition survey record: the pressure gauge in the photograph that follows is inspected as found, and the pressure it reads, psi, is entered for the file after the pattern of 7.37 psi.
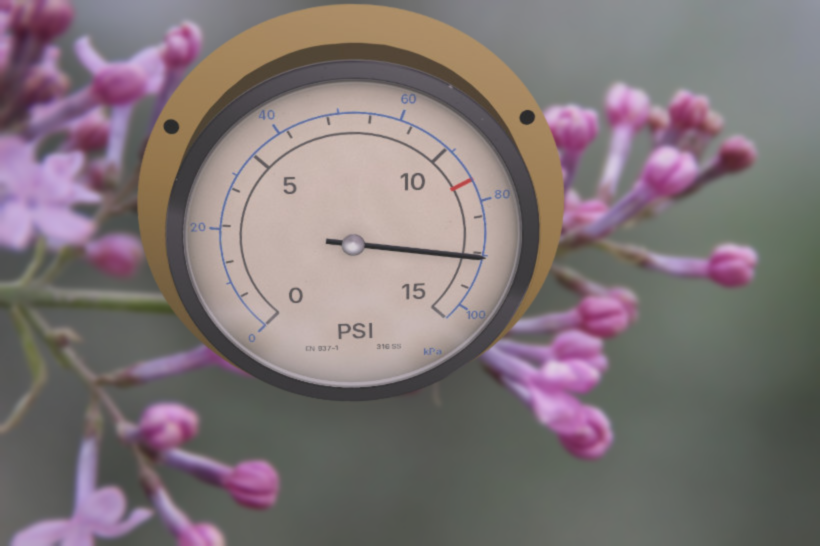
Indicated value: 13 psi
